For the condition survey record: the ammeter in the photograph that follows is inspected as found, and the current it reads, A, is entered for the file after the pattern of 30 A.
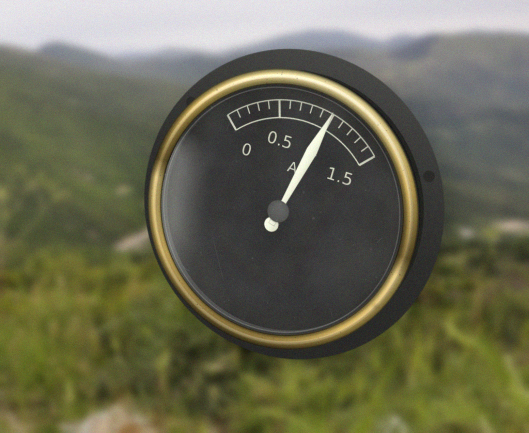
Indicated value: 1 A
